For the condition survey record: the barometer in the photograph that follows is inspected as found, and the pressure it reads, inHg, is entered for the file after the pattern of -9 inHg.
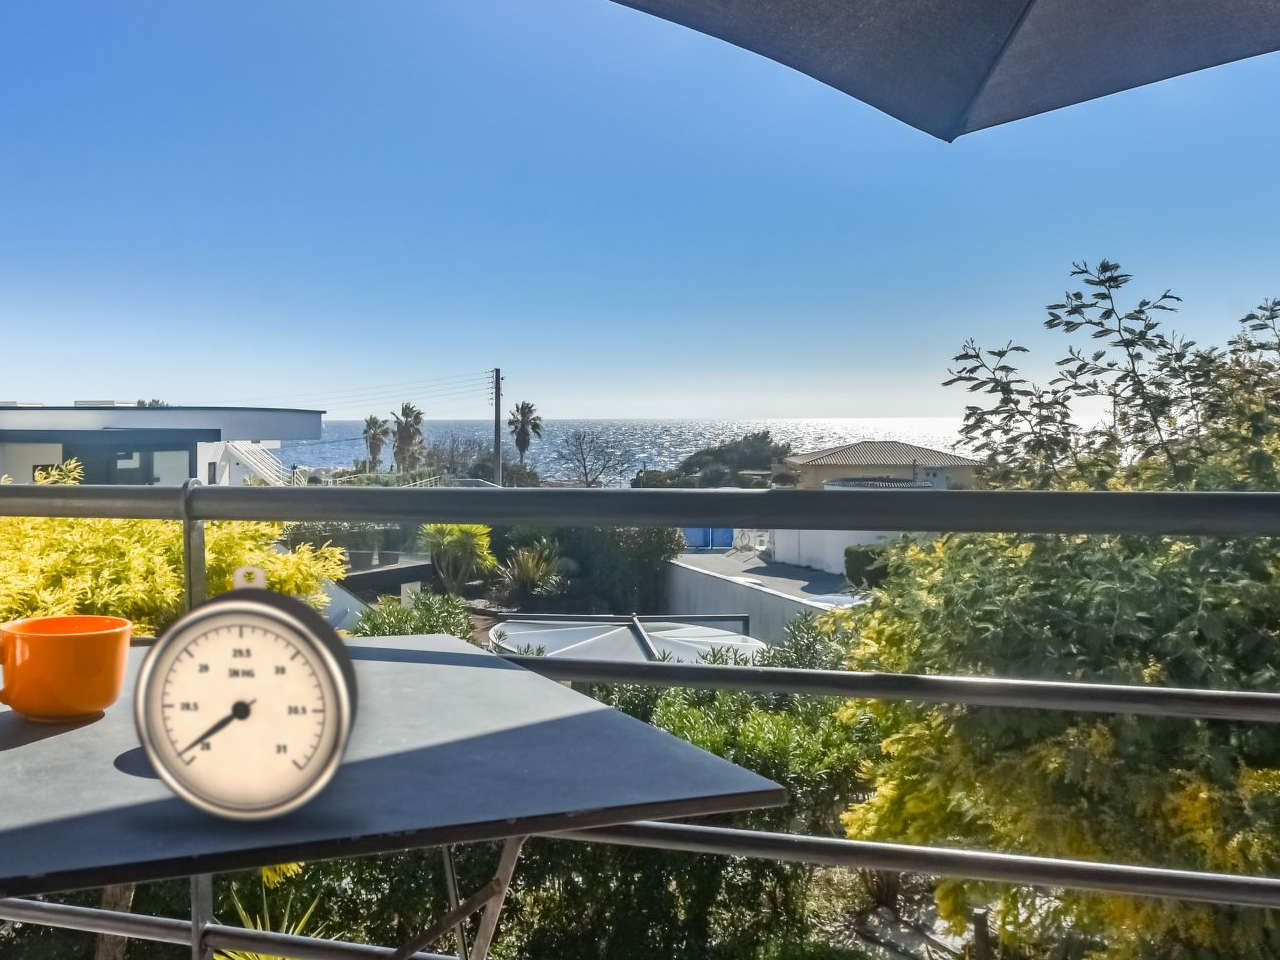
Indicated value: 28.1 inHg
